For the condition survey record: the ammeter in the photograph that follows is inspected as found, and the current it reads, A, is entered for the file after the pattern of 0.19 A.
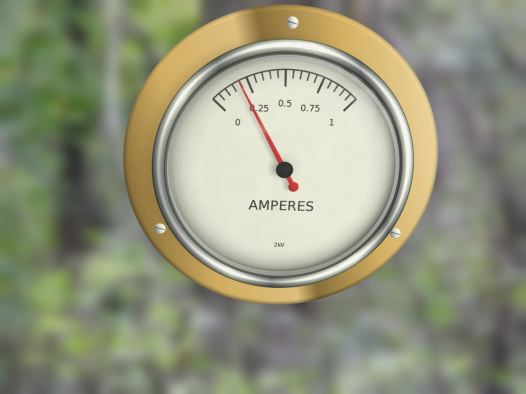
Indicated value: 0.2 A
